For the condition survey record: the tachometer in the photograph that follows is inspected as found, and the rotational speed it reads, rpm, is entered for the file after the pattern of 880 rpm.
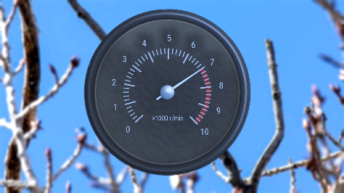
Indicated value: 7000 rpm
